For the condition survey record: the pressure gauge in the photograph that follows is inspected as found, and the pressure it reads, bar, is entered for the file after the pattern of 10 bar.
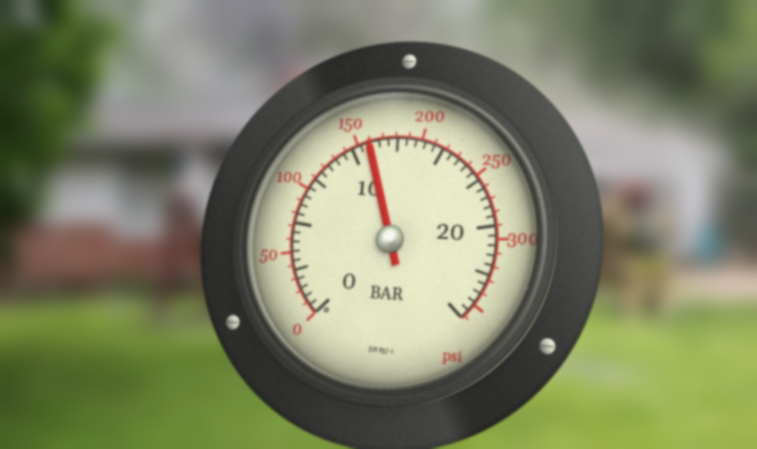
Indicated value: 11 bar
